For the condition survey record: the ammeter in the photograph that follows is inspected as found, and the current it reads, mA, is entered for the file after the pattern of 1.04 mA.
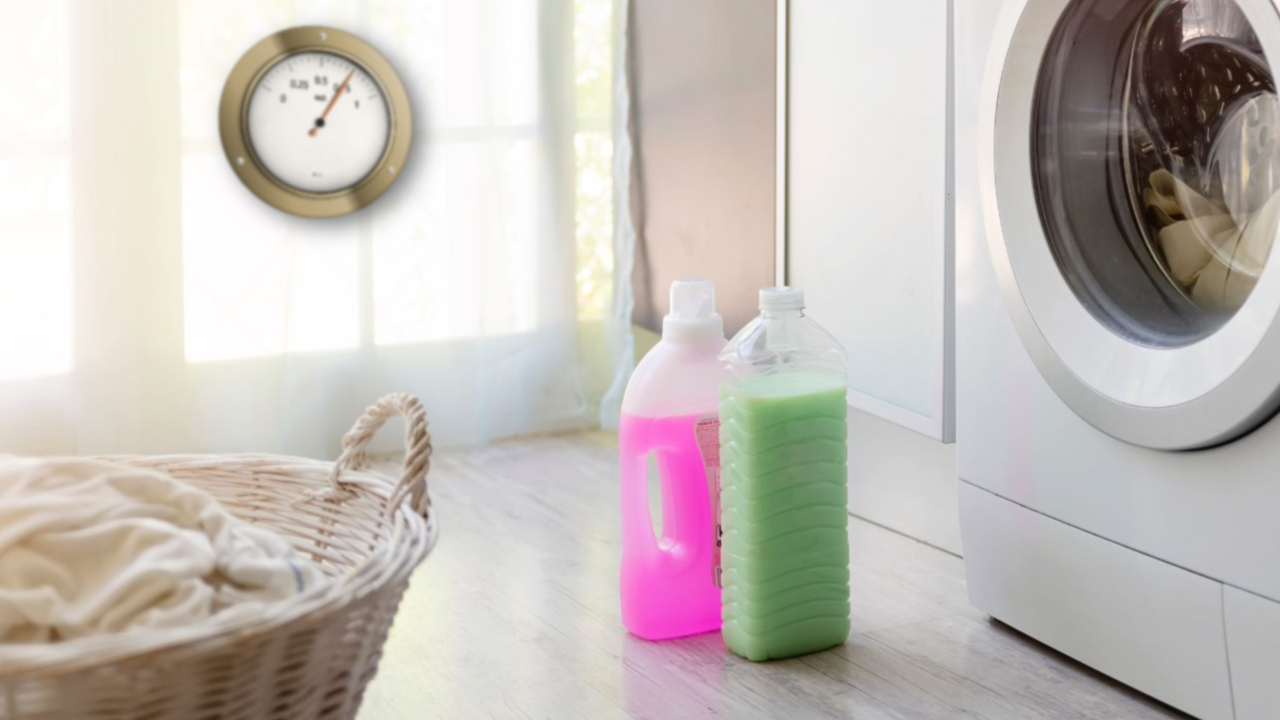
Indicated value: 0.75 mA
